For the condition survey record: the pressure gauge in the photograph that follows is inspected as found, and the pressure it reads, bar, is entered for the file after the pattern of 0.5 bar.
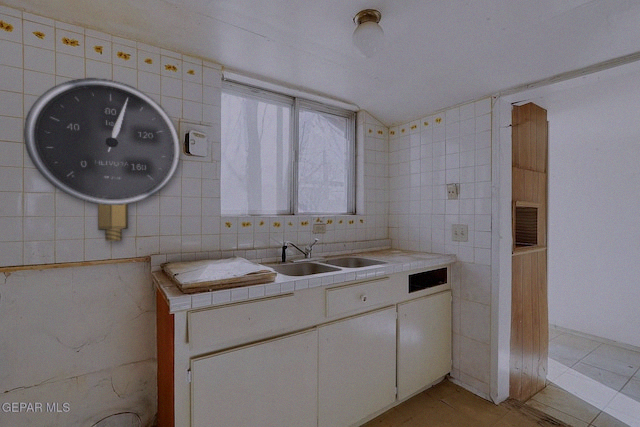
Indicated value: 90 bar
